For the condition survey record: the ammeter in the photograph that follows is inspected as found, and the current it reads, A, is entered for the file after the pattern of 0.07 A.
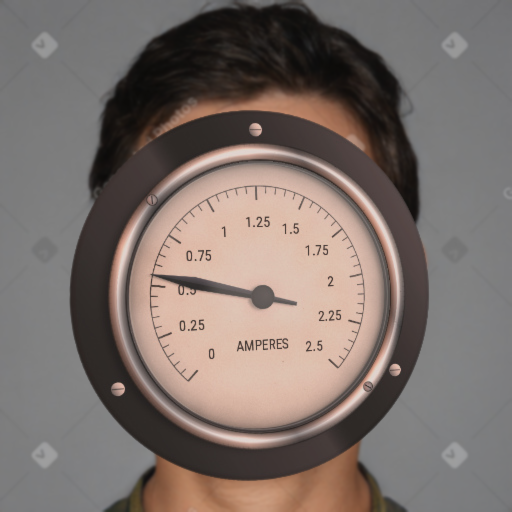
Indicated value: 0.55 A
